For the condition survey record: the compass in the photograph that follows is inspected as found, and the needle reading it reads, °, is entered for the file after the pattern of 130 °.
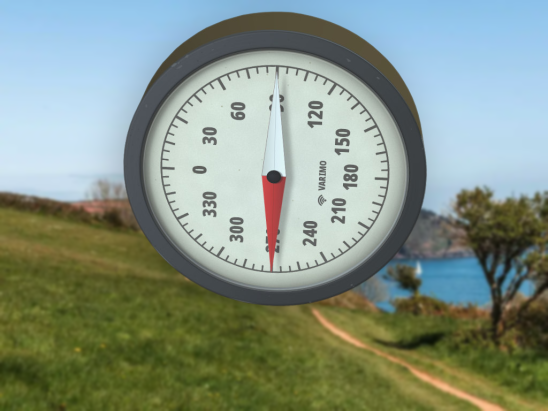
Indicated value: 270 °
